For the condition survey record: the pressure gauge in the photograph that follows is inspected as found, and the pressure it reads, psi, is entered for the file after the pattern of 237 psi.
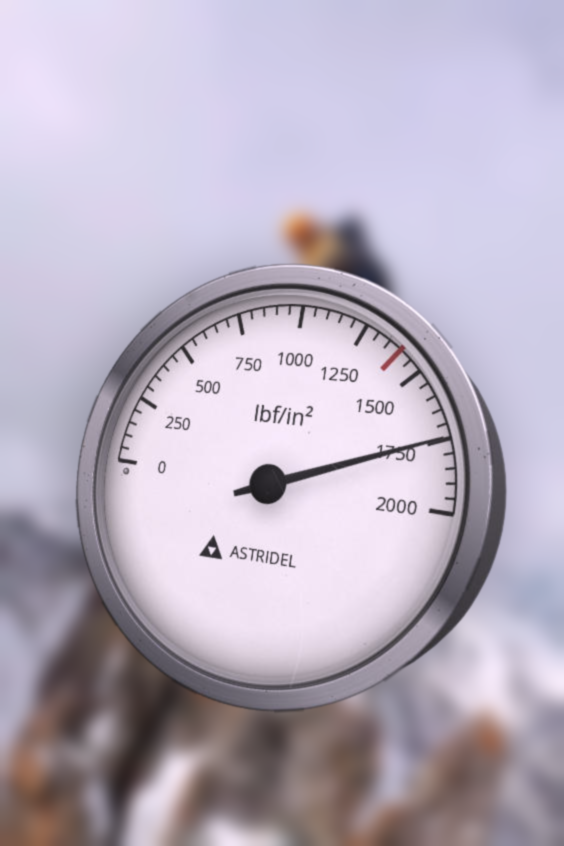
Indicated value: 1750 psi
